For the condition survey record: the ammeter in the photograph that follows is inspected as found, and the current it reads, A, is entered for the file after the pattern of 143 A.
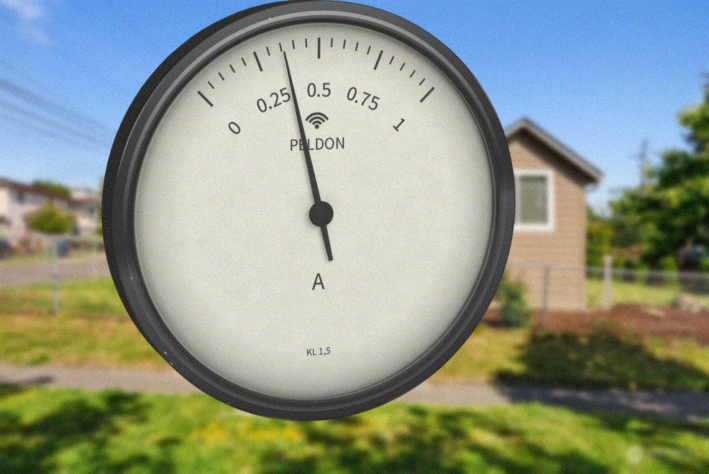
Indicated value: 0.35 A
